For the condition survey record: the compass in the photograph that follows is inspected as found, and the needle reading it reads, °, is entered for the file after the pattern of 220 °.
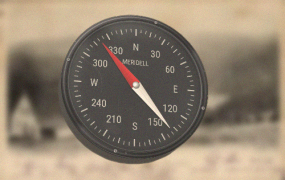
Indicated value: 320 °
